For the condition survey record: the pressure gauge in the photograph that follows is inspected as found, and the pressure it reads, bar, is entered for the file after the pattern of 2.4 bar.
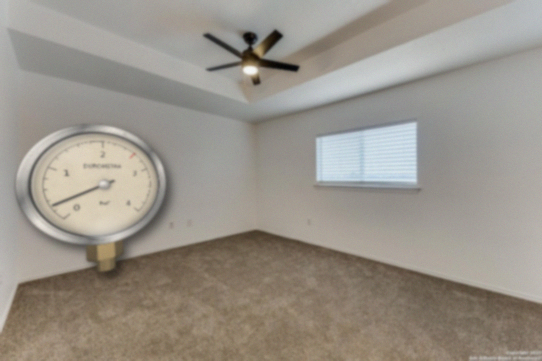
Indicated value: 0.3 bar
